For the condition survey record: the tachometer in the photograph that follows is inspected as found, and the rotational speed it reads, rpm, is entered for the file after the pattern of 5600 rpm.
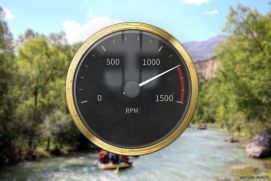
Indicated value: 1200 rpm
